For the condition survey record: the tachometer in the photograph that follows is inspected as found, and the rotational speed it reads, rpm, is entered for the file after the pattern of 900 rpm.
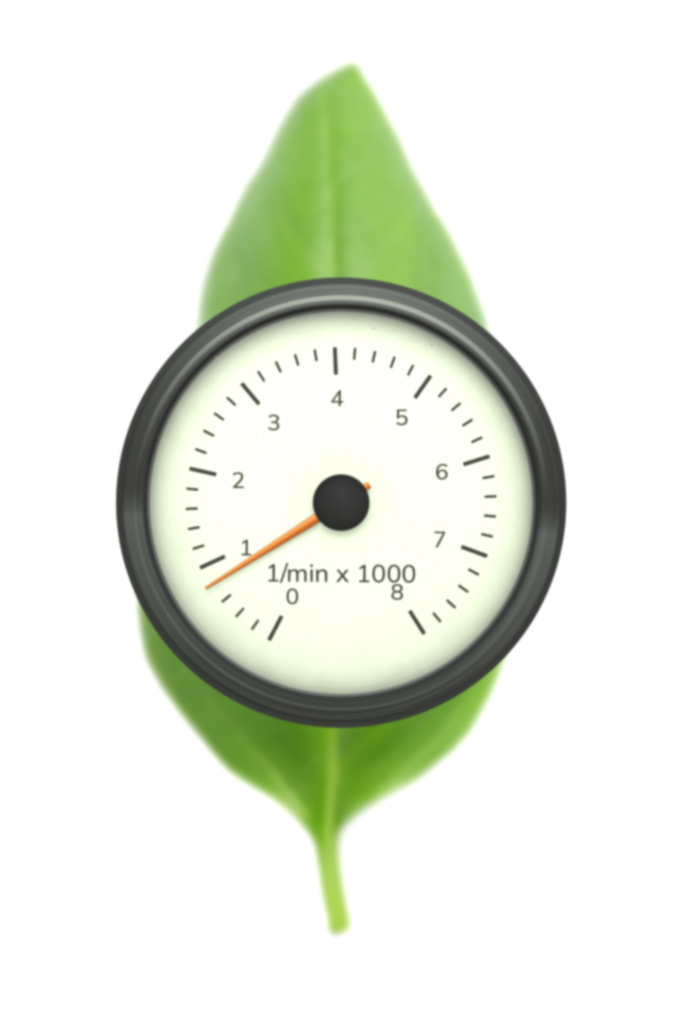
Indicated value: 800 rpm
